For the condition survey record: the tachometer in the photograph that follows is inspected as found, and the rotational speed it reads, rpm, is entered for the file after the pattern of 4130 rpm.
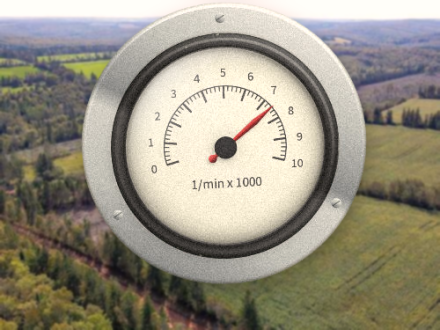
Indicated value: 7400 rpm
